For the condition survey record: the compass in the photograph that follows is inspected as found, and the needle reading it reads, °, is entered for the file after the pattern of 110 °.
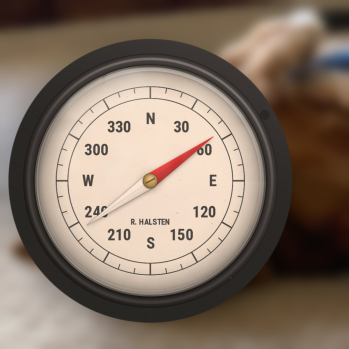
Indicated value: 55 °
